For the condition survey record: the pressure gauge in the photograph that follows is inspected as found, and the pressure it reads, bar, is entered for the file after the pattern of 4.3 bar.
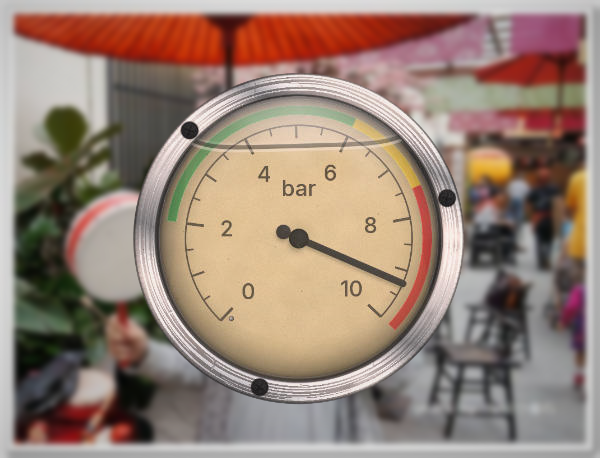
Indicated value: 9.25 bar
